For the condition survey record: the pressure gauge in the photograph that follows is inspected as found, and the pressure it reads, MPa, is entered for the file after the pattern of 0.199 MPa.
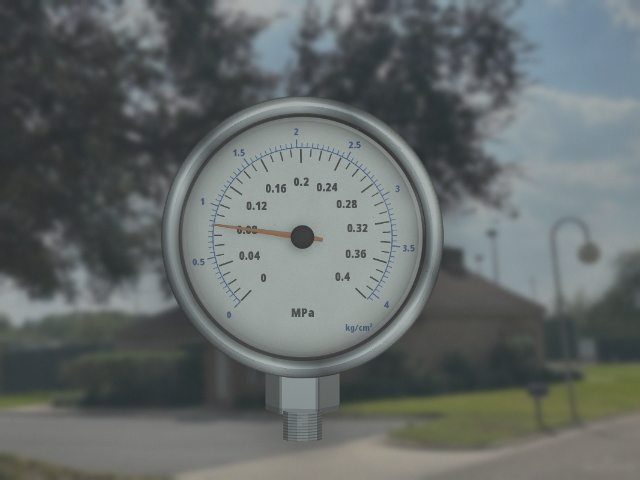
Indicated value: 0.08 MPa
